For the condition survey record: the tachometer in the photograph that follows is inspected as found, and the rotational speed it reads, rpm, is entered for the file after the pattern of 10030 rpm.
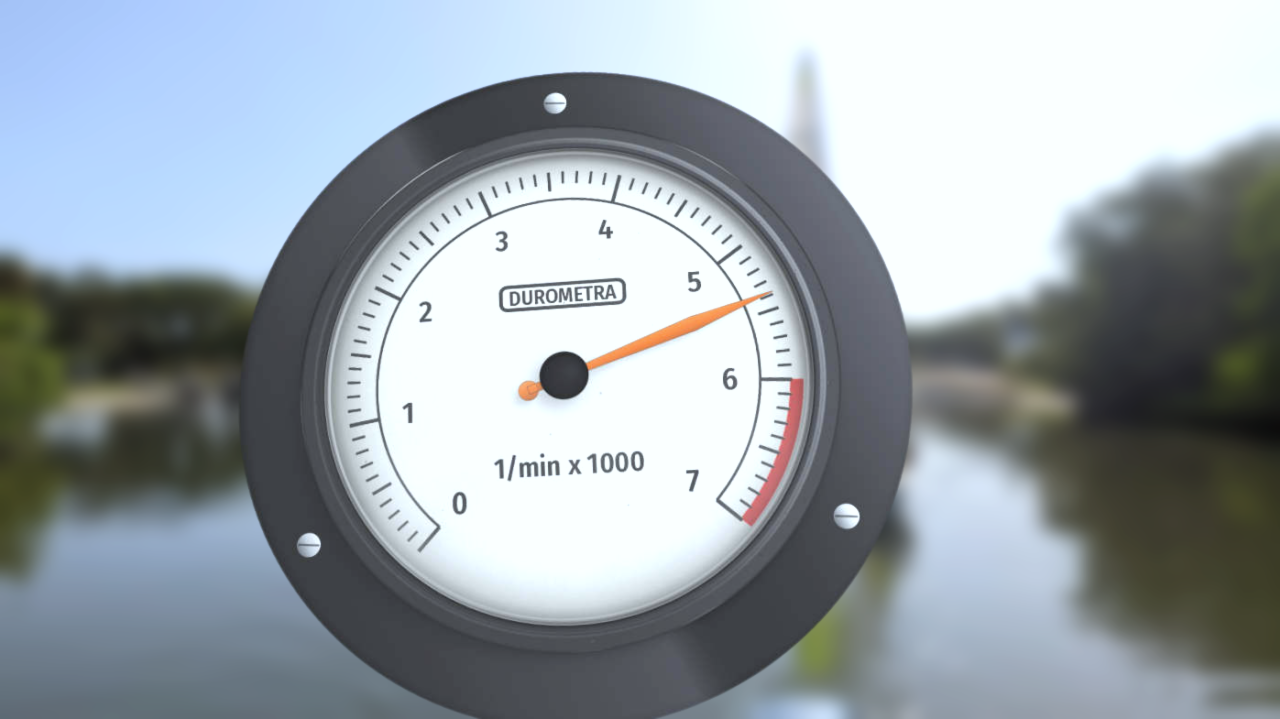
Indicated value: 5400 rpm
